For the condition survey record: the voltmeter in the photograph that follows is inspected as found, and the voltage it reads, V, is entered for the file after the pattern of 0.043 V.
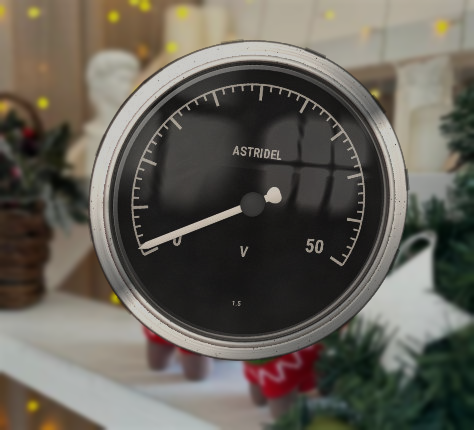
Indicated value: 1 V
